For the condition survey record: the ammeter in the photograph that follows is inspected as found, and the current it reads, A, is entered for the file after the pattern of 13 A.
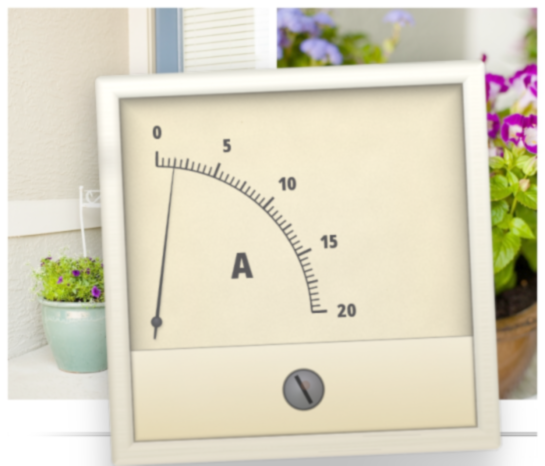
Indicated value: 1.5 A
